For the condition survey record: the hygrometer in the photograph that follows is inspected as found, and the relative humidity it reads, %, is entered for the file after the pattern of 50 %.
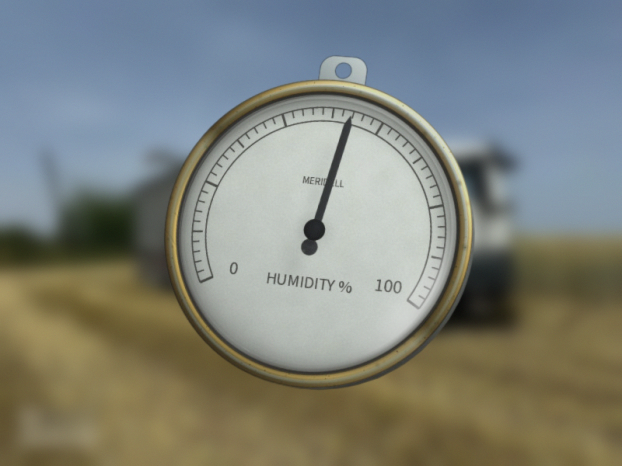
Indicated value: 54 %
